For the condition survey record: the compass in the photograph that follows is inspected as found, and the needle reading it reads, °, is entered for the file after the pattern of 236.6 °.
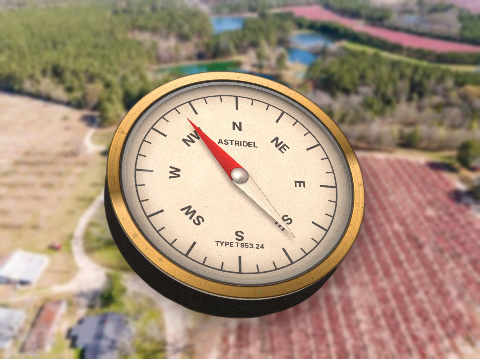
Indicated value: 320 °
